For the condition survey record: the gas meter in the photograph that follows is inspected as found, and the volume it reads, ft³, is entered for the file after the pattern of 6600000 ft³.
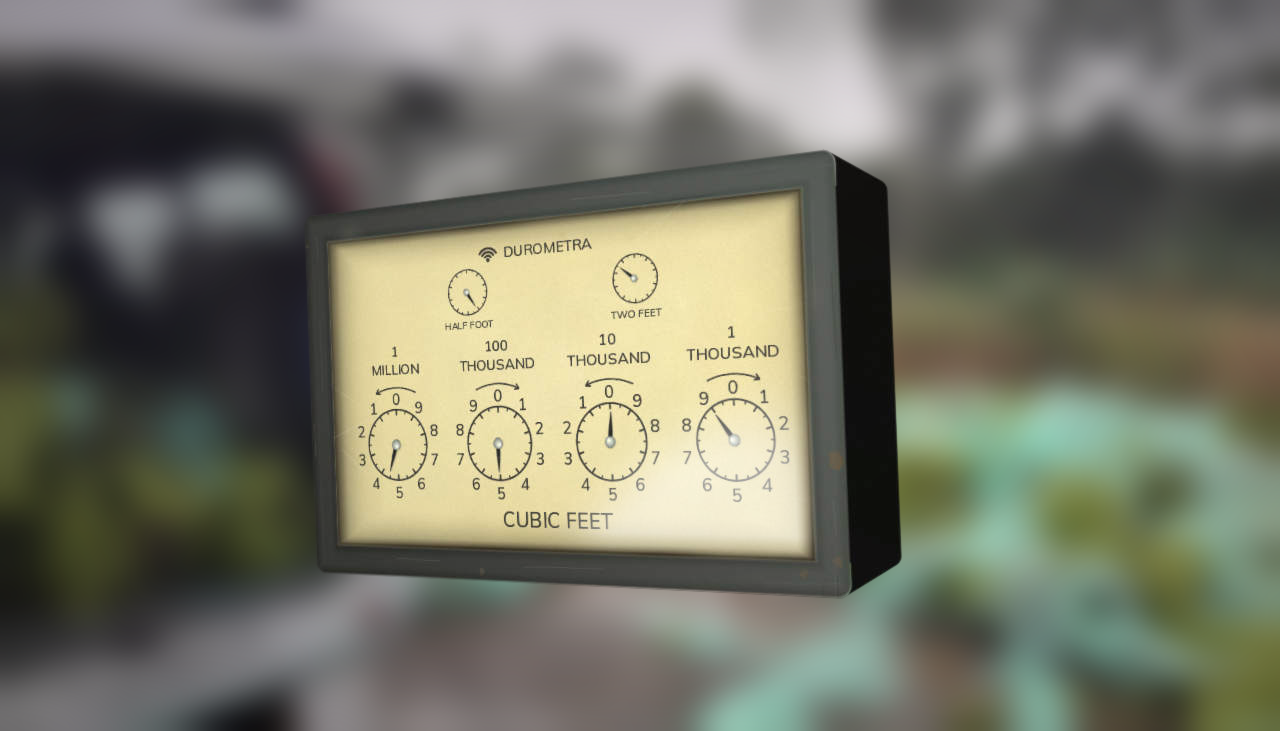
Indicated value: 449900 ft³
